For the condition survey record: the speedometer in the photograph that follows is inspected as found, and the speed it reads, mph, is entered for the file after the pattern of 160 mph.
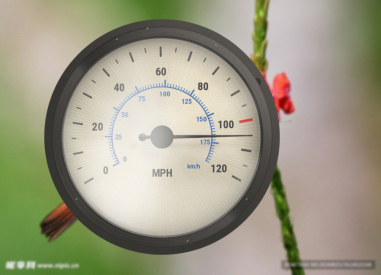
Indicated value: 105 mph
